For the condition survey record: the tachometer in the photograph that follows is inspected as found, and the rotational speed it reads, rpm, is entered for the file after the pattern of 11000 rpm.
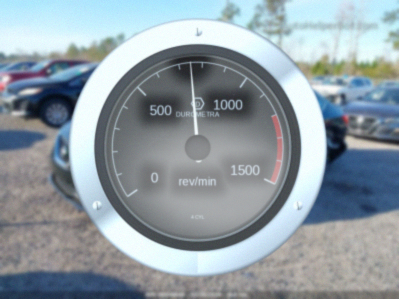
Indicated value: 750 rpm
